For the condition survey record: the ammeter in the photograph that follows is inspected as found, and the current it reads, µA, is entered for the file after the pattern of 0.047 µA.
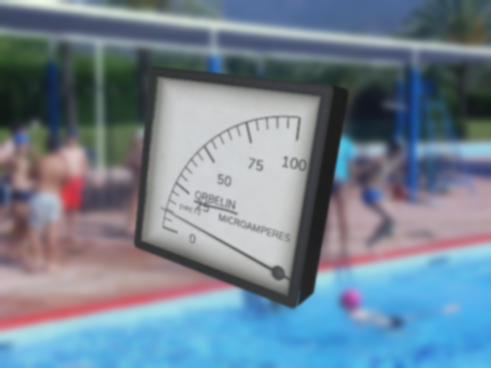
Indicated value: 10 µA
